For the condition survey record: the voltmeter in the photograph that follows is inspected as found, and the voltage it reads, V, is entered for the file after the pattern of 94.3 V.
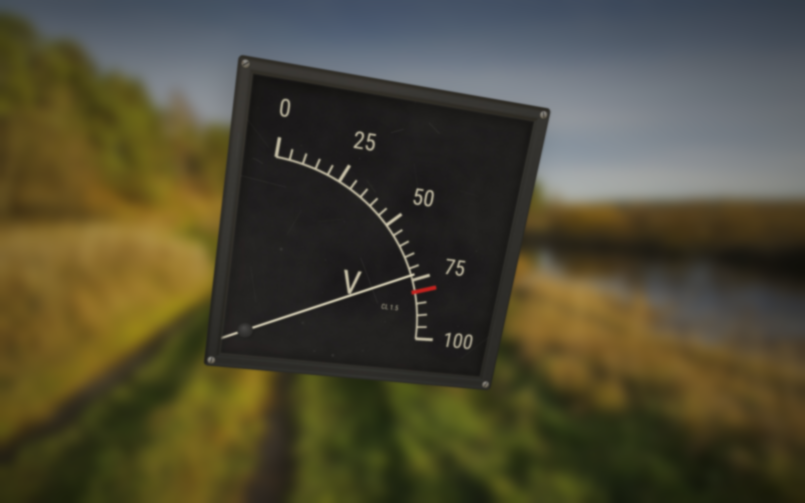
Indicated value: 72.5 V
